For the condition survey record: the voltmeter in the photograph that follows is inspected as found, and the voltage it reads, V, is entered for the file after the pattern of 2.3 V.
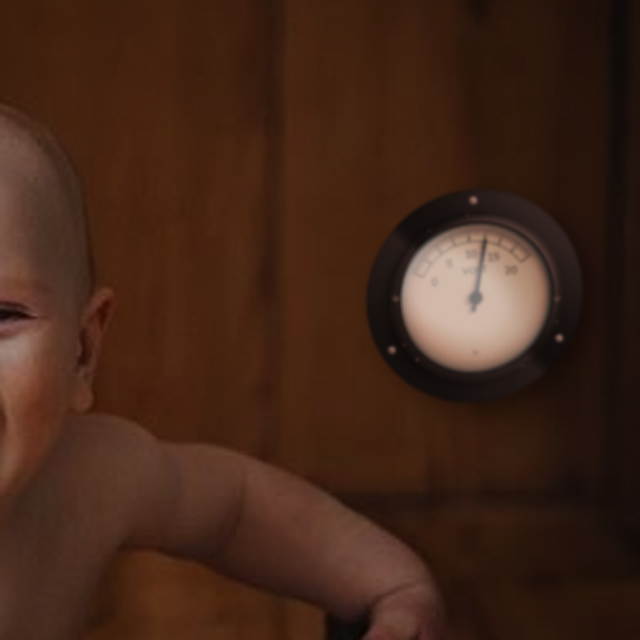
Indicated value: 12.5 V
